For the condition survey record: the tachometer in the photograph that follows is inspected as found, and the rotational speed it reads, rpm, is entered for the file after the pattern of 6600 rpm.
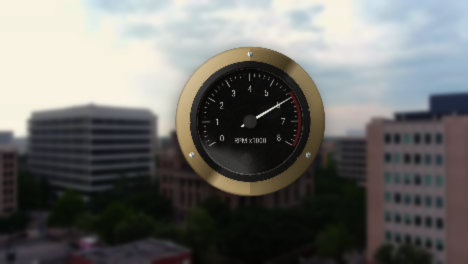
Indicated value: 6000 rpm
